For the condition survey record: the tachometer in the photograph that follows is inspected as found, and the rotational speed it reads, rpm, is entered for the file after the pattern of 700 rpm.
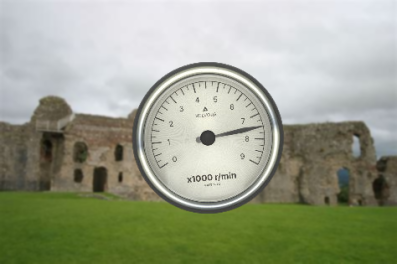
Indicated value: 7500 rpm
